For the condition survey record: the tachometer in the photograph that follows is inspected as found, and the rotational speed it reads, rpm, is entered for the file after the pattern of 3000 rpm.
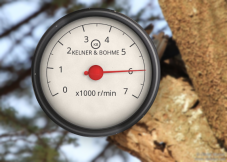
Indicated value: 6000 rpm
